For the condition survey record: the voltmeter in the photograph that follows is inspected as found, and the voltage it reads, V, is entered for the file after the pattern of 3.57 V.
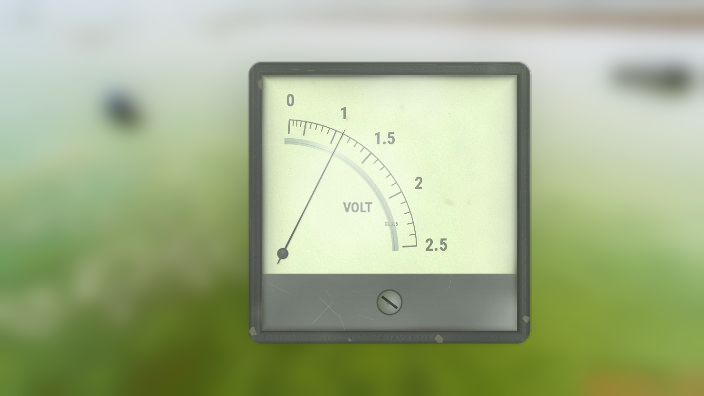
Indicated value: 1.1 V
